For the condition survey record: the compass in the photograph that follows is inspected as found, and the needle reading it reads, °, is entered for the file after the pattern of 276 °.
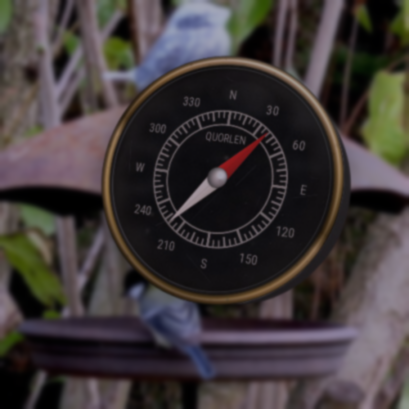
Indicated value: 40 °
